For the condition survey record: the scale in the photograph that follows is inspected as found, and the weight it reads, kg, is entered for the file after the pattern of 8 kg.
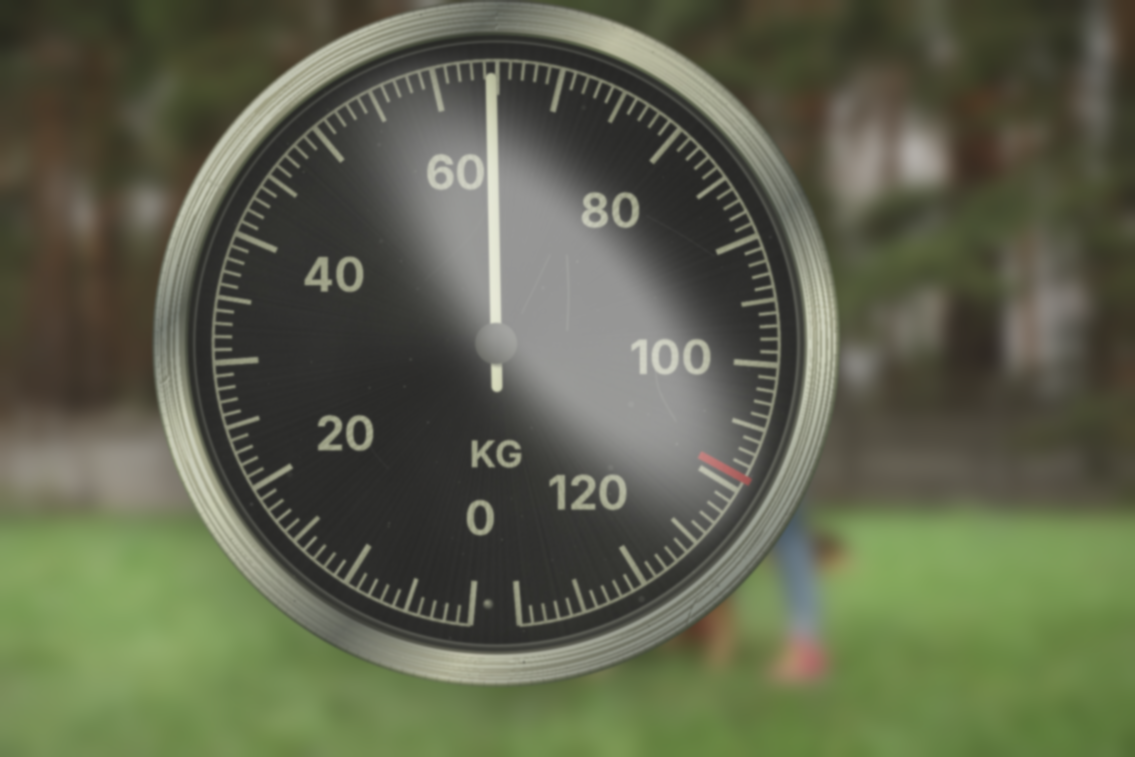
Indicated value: 64.5 kg
